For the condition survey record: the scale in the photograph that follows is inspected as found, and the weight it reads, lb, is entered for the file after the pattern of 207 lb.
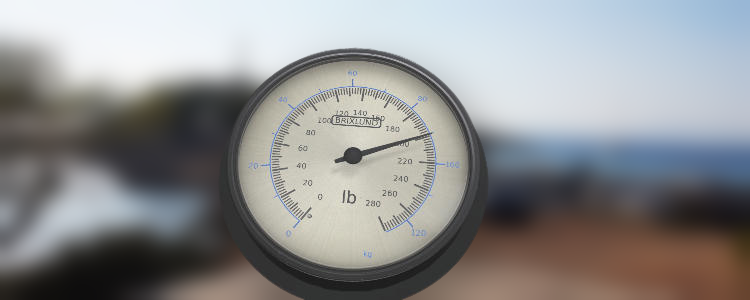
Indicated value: 200 lb
